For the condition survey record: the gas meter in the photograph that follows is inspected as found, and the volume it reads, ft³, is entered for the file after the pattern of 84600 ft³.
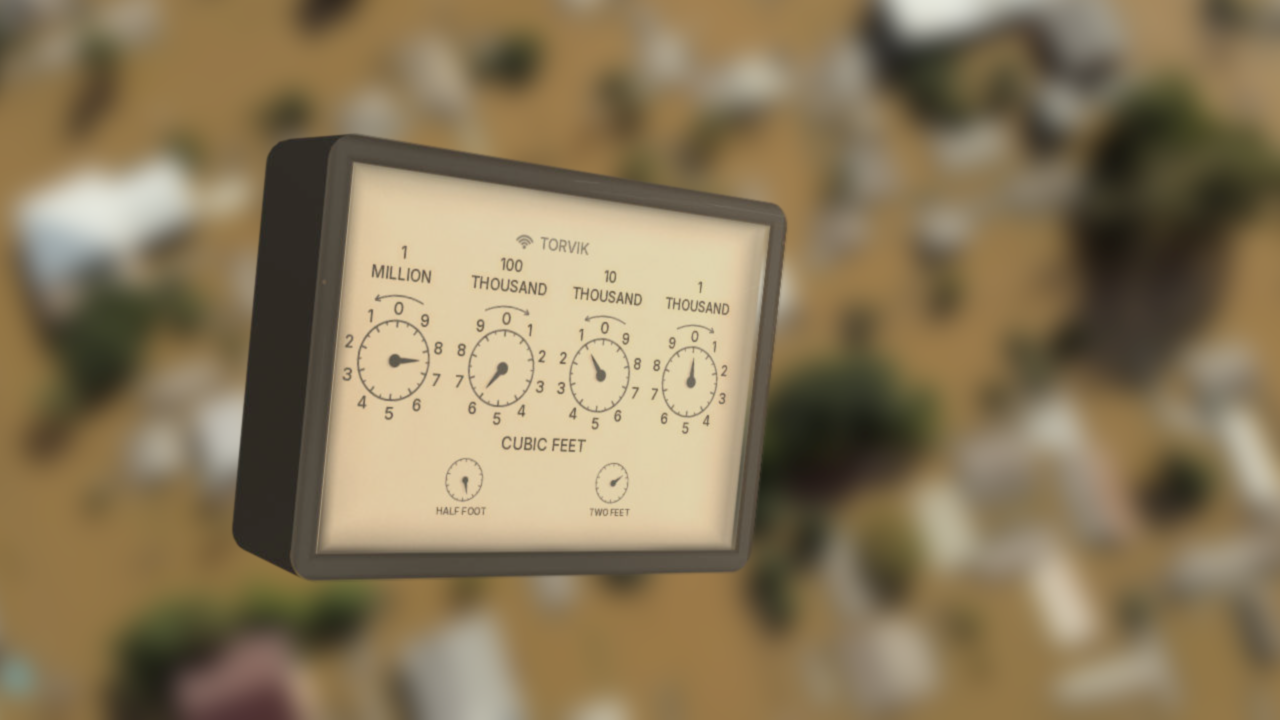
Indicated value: 761000 ft³
